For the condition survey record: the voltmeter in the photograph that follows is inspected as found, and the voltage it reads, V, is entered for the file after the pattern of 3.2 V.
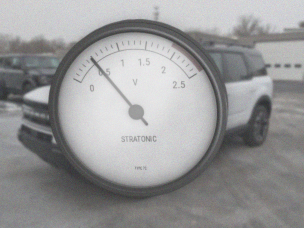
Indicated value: 0.5 V
